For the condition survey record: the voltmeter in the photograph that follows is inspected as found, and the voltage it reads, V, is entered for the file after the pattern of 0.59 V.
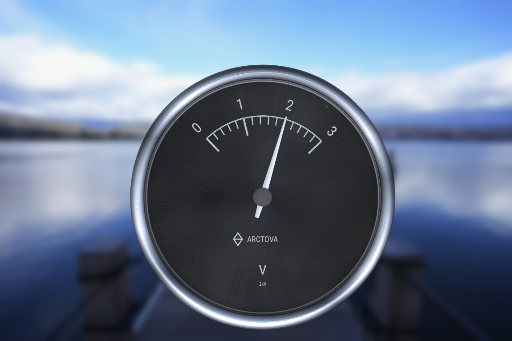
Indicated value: 2 V
